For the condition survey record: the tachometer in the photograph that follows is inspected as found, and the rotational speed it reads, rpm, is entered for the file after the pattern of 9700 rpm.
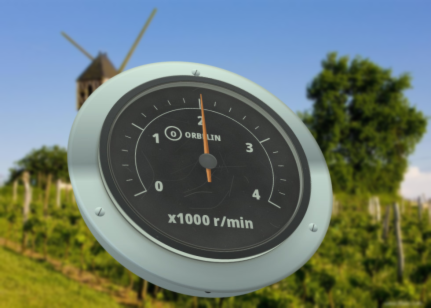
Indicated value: 2000 rpm
